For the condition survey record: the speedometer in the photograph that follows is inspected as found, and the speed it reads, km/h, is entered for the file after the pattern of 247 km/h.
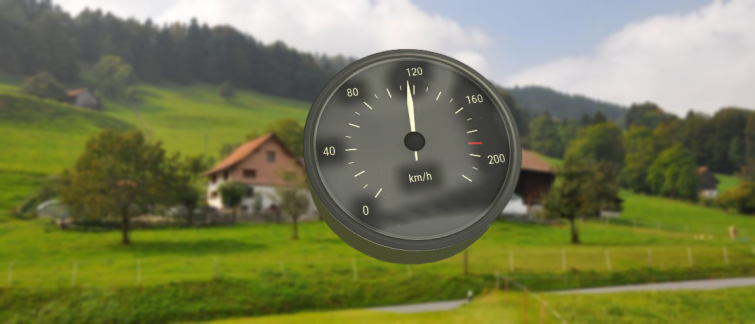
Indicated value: 115 km/h
